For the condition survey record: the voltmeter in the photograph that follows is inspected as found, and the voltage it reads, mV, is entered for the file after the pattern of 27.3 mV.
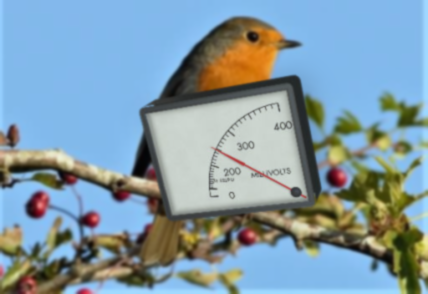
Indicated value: 250 mV
